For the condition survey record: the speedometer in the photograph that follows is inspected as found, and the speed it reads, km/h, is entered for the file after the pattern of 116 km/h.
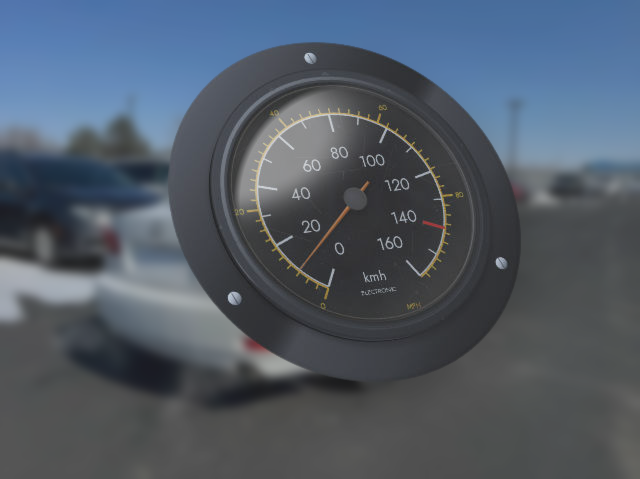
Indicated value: 10 km/h
